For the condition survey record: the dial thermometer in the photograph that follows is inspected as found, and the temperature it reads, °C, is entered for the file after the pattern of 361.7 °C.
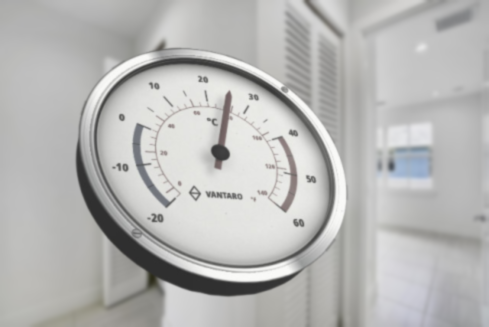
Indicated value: 25 °C
